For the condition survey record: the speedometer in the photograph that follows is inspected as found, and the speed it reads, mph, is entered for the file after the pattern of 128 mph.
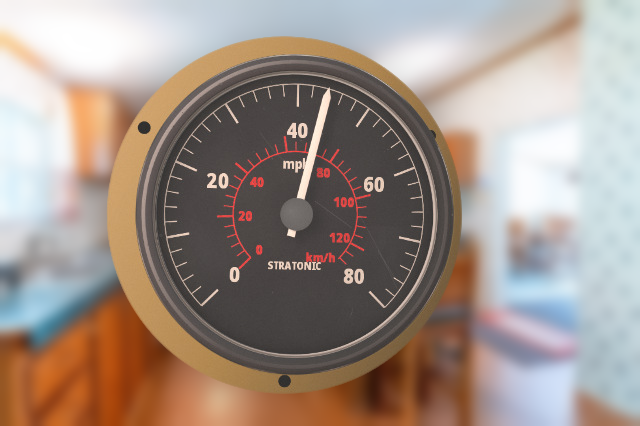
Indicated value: 44 mph
